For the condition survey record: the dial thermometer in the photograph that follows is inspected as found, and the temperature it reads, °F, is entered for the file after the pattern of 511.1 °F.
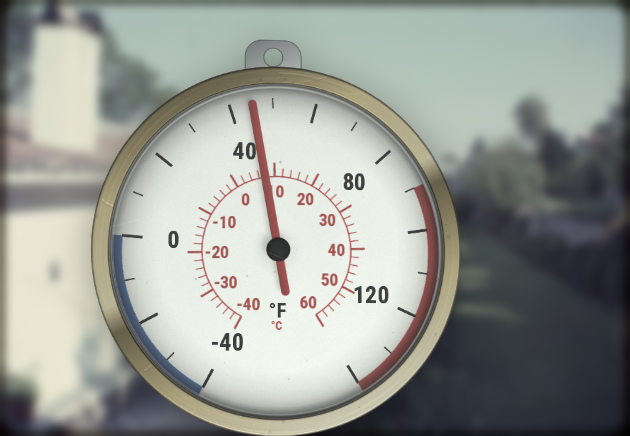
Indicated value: 45 °F
